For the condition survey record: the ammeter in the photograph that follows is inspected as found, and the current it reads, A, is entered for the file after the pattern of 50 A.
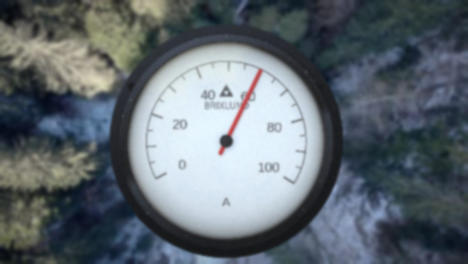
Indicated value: 60 A
